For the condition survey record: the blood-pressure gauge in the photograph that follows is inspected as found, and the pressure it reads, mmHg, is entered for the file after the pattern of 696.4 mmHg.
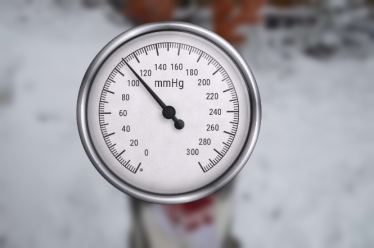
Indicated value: 110 mmHg
